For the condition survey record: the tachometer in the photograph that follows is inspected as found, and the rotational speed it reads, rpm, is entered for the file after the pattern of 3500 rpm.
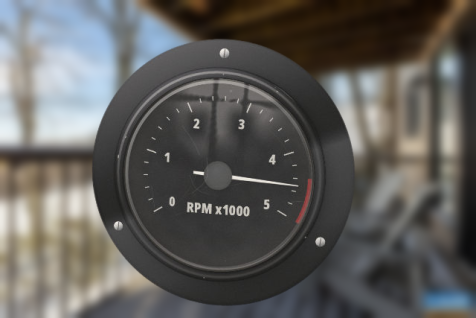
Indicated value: 4500 rpm
